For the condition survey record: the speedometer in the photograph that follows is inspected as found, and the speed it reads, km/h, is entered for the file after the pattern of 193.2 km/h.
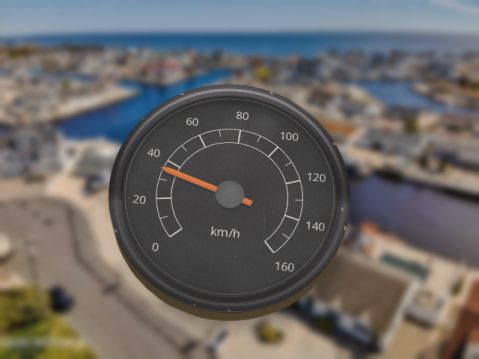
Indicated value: 35 km/h
